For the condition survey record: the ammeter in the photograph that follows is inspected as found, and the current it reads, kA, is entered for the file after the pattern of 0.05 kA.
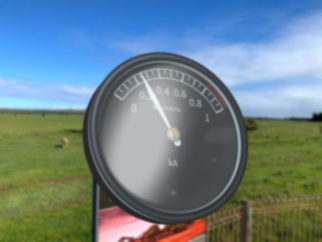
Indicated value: 0.25 kA
